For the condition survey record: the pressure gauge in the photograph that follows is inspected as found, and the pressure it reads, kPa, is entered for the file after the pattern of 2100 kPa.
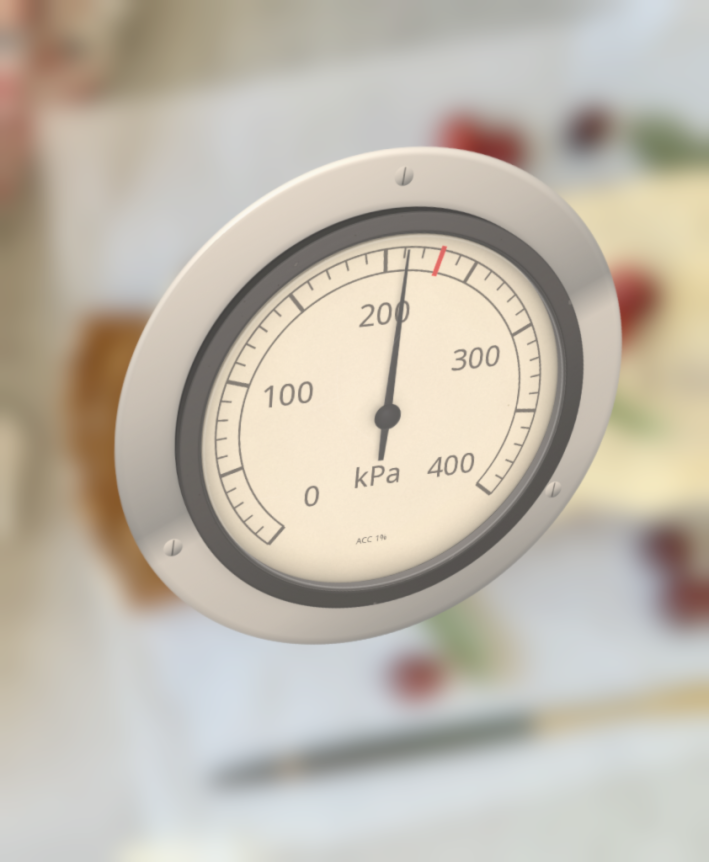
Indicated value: 210 kPa
